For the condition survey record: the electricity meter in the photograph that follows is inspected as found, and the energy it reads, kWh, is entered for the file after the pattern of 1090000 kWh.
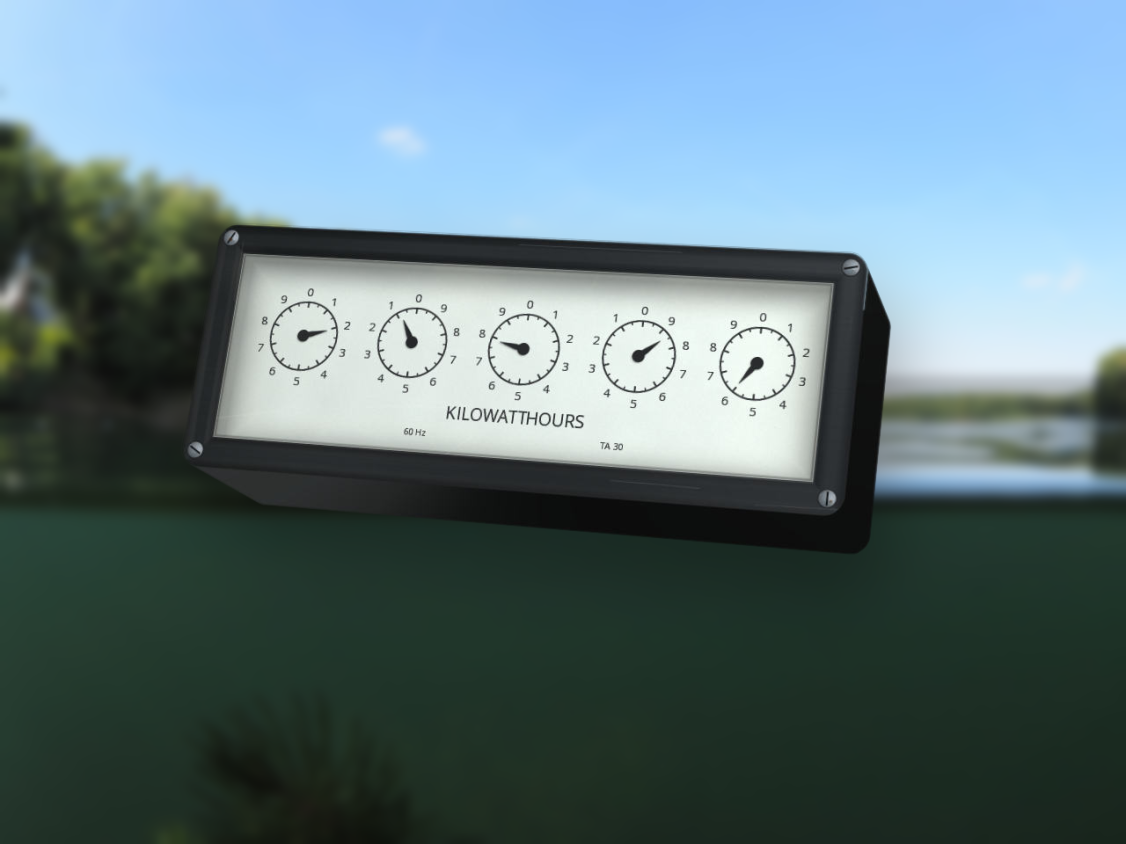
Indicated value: 20786 kWh
